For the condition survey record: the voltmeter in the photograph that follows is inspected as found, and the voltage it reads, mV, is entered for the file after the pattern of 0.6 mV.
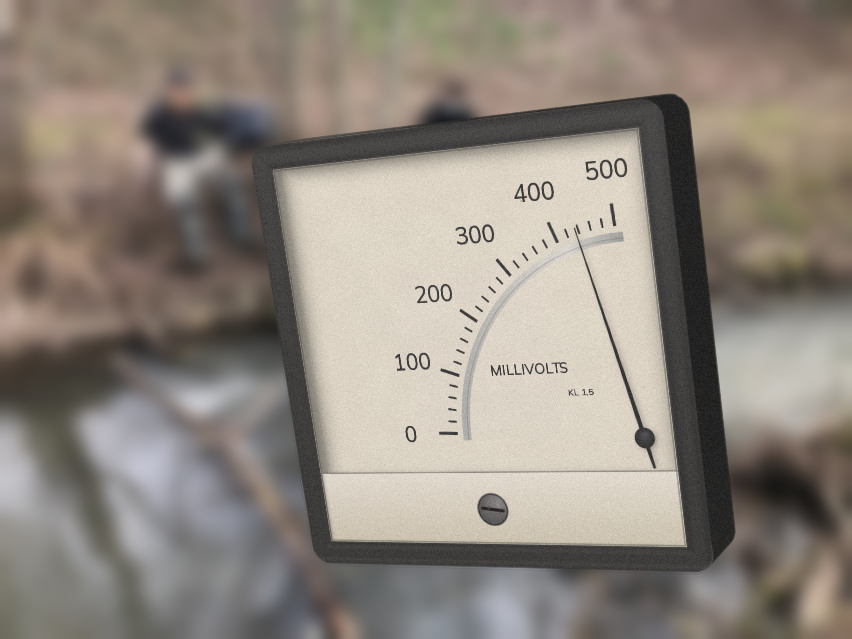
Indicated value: 440 mV
